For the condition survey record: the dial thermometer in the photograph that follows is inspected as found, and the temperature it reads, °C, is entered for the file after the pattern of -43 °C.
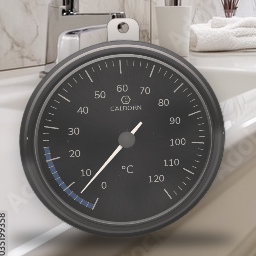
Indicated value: 6 °C
